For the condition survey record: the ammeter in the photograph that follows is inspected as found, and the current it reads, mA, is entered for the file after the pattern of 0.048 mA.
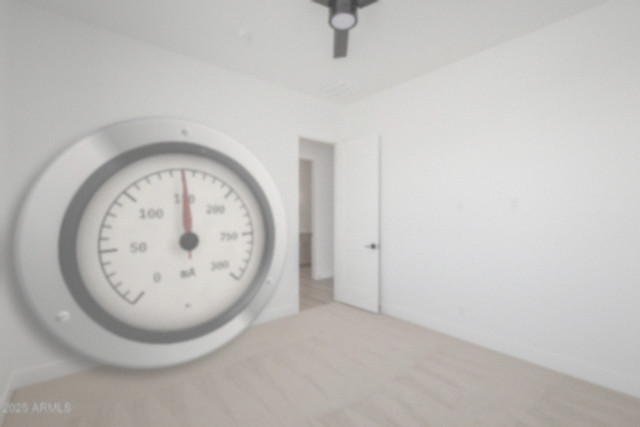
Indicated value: 150 mA
